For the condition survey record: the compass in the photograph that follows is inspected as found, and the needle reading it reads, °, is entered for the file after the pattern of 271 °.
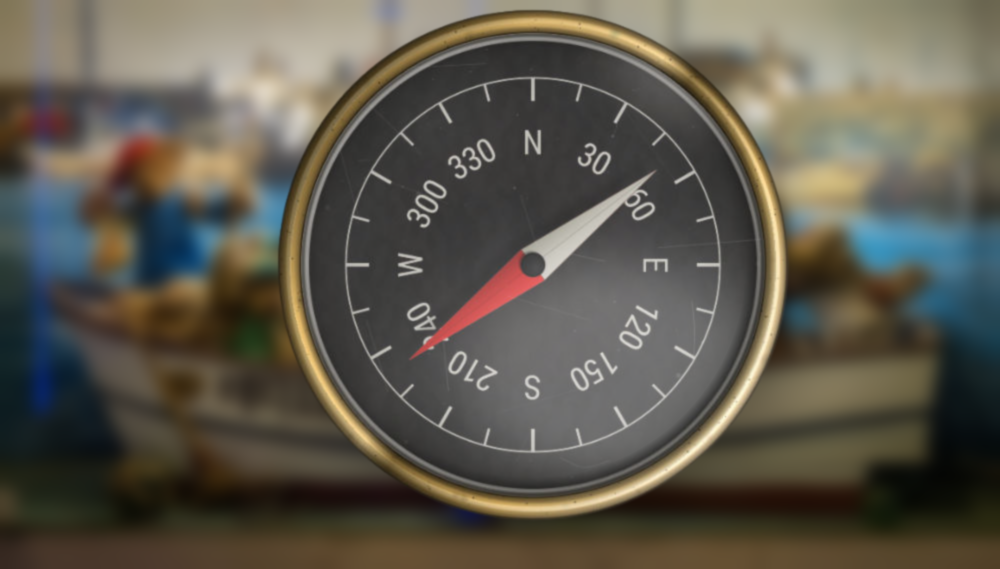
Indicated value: 232.5 °
